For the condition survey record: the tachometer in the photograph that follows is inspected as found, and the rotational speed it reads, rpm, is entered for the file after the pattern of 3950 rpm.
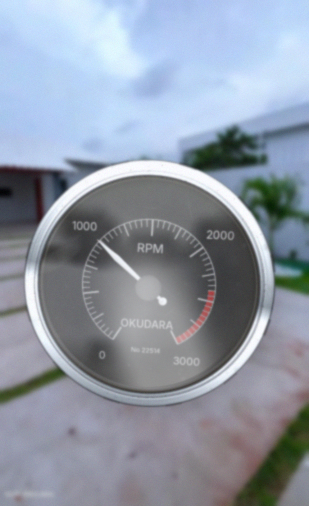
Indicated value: 1000 rpm
